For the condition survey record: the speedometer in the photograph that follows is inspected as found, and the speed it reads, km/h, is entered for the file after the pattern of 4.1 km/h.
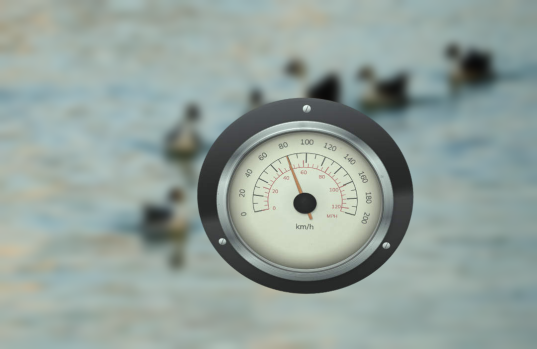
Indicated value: 80 km/h
